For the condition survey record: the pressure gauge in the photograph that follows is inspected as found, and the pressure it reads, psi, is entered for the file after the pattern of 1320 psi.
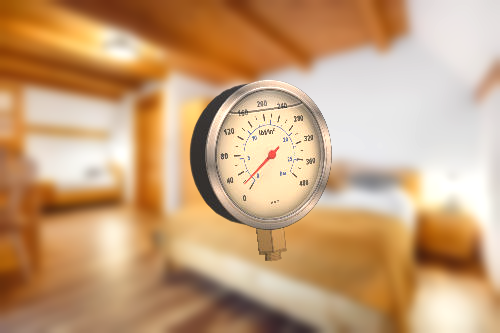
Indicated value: 20 psi
